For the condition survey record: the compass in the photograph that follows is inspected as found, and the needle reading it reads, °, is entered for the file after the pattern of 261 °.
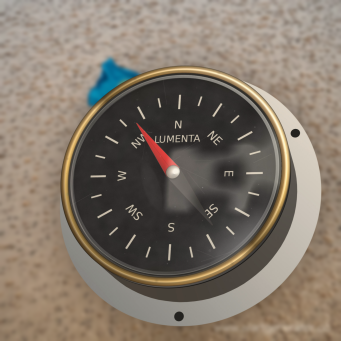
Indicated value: 322.5 °
